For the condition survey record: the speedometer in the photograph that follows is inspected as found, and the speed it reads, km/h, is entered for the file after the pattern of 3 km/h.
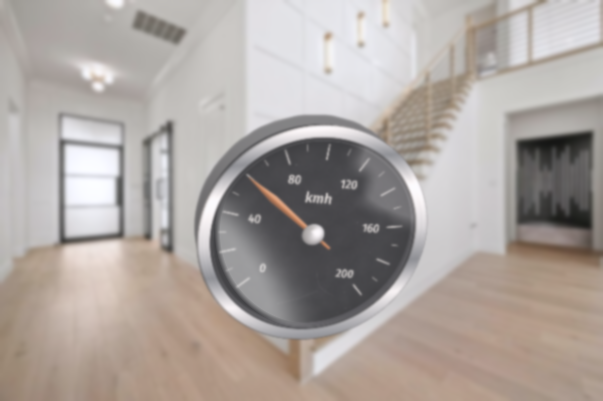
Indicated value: 60 km/h
